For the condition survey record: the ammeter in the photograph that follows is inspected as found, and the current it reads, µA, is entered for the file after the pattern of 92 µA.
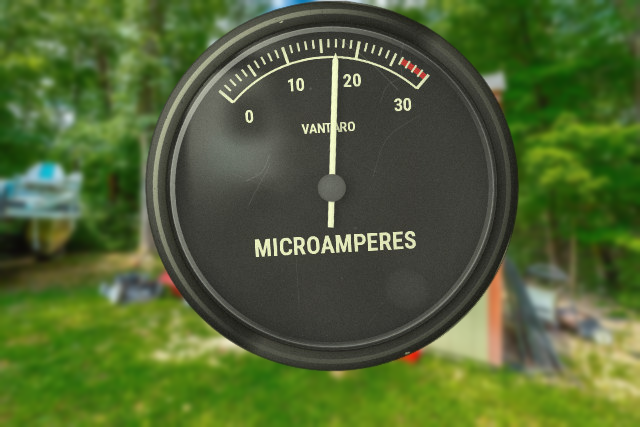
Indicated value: 17 µA
